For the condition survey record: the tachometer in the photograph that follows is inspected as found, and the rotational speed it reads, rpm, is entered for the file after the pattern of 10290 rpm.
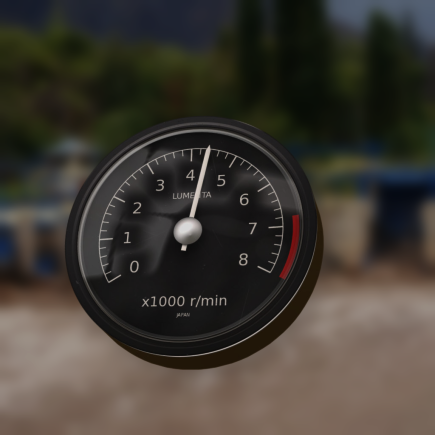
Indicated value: 4400 rpm
